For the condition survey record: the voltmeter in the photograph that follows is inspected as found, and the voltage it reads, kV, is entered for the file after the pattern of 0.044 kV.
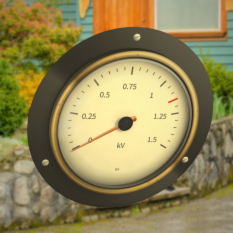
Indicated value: 0 kV
